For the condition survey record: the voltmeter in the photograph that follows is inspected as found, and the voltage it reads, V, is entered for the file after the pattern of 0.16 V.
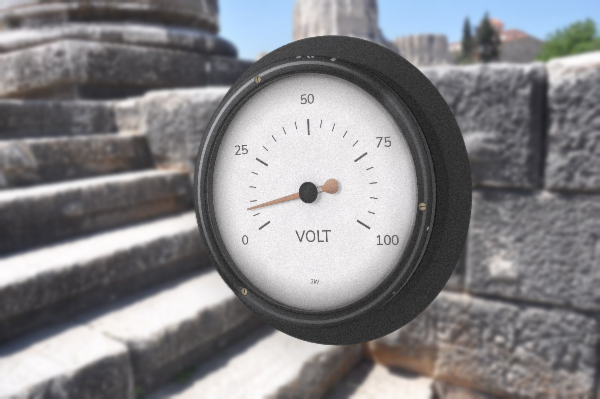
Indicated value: 7.5 V
